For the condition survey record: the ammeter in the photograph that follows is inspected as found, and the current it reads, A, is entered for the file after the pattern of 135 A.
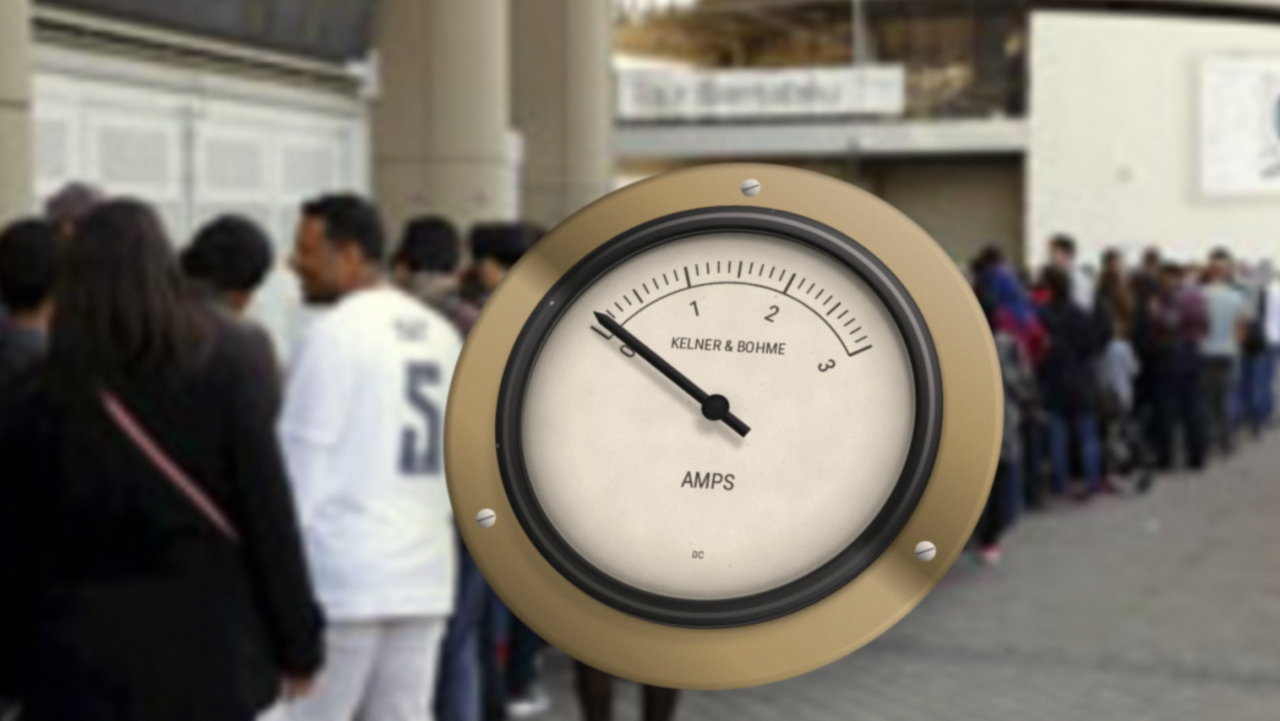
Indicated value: 0.1 A
